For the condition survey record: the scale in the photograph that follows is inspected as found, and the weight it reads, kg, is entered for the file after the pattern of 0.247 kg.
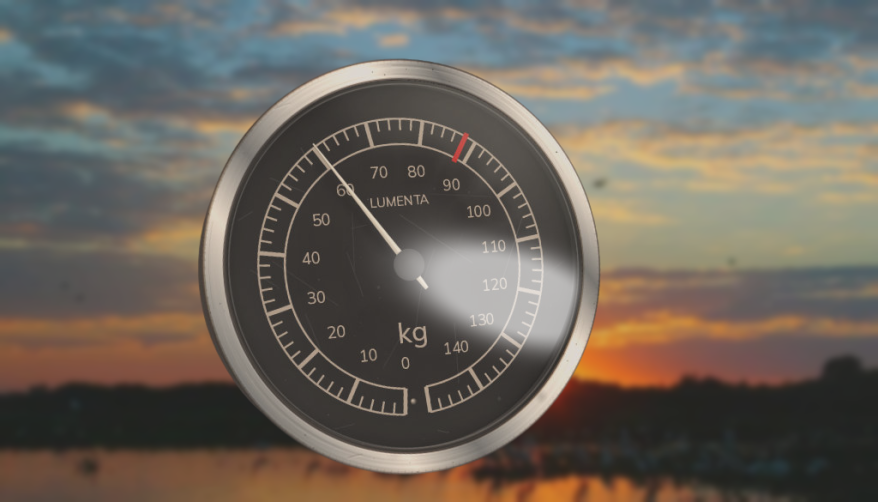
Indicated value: 60 kg
